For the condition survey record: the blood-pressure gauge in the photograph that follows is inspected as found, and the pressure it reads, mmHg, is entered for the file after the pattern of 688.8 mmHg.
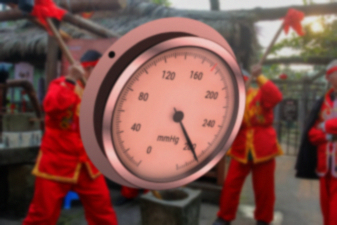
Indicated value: 280 mmHg
